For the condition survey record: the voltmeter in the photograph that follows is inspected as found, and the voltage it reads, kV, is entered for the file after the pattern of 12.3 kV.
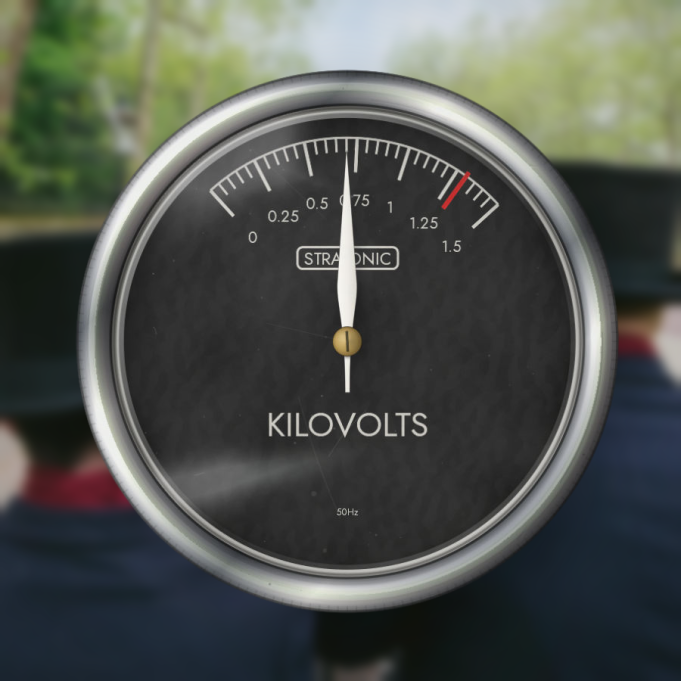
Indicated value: 0.7 kV
